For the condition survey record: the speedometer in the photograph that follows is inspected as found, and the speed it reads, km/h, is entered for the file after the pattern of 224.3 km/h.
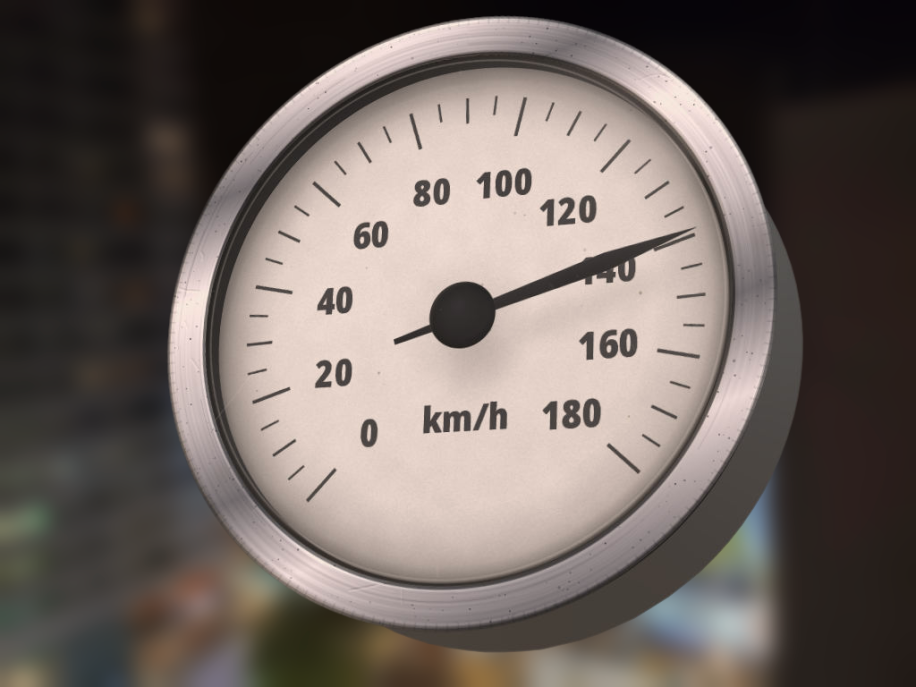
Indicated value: 140 km/h
